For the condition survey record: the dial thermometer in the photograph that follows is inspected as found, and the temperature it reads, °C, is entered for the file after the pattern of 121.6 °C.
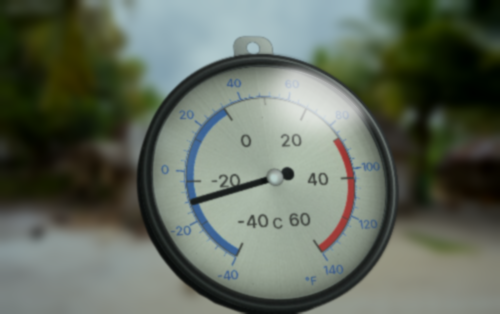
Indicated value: -25 °C
